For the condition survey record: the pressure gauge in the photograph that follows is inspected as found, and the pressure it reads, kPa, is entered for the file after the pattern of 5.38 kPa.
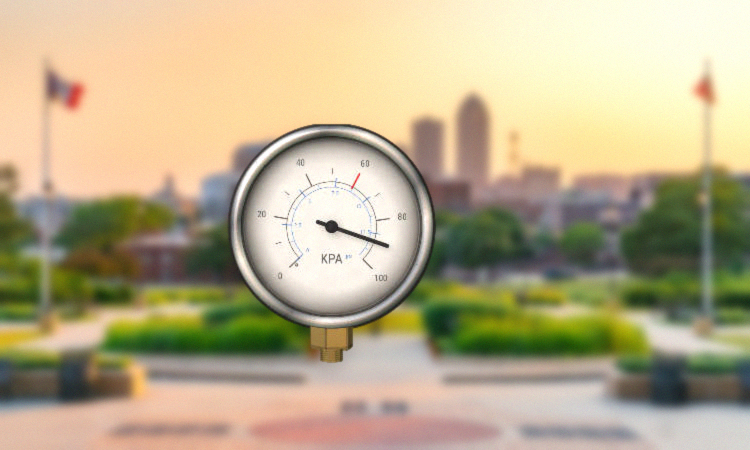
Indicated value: 90 kPa
